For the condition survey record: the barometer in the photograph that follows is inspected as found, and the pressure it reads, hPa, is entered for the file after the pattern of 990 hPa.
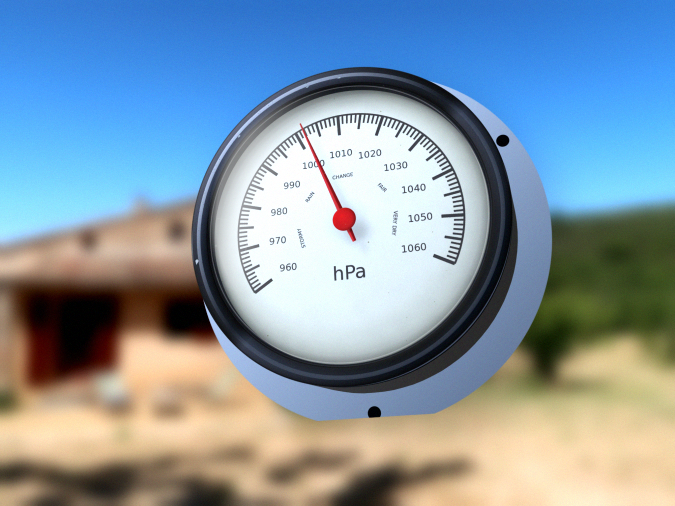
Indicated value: 1002 hPa
